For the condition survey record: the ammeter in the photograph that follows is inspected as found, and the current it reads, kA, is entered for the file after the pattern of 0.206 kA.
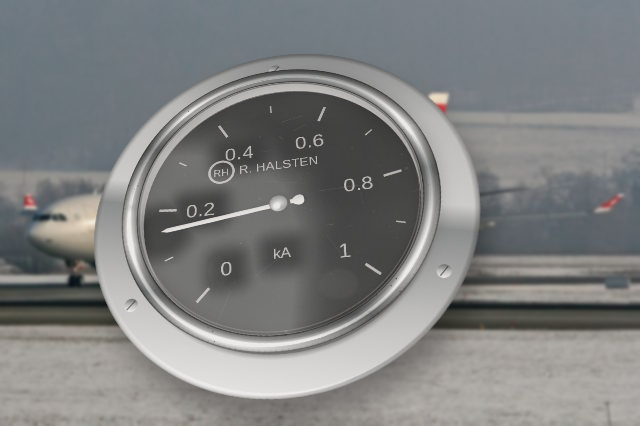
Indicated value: 0.15 kA
